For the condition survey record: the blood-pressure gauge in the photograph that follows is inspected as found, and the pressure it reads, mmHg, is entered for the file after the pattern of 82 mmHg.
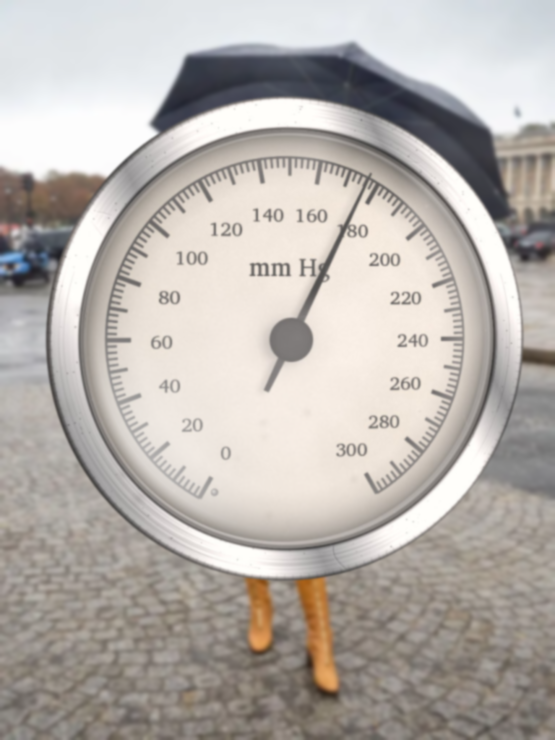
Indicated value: 176 mmHg
